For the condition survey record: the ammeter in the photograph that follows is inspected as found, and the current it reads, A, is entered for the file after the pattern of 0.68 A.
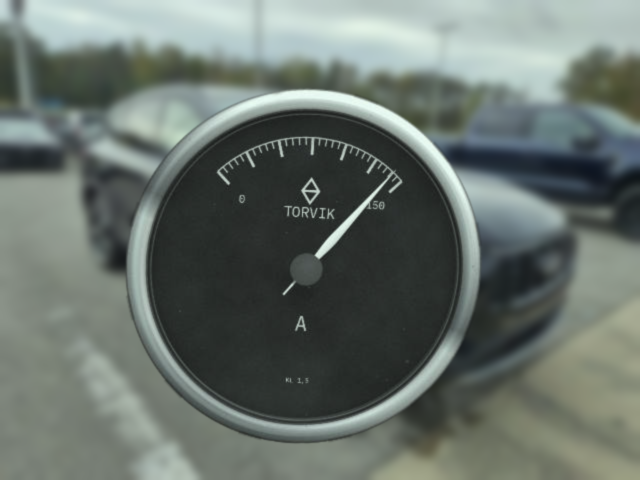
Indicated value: 140 A
